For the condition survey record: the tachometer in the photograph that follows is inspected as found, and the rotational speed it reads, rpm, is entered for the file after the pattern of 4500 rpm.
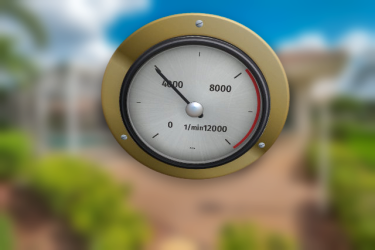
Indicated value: 4000 rpm
